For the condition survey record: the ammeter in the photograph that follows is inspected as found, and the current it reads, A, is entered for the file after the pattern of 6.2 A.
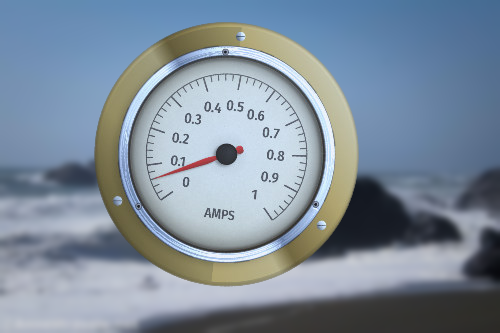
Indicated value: 0.06 A
